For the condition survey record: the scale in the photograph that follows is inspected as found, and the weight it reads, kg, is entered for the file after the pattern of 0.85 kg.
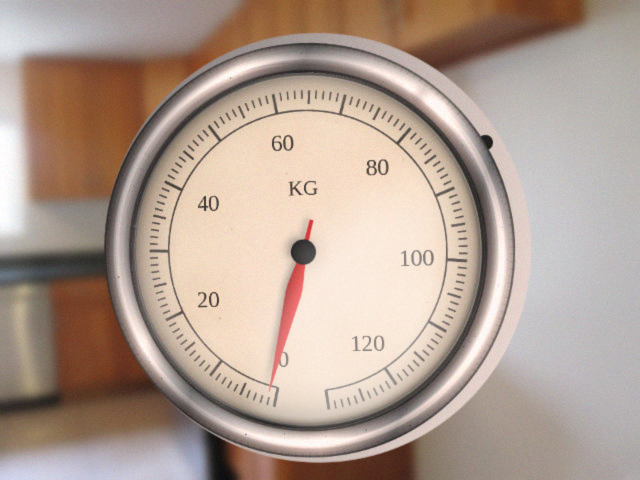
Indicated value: 1 kg
